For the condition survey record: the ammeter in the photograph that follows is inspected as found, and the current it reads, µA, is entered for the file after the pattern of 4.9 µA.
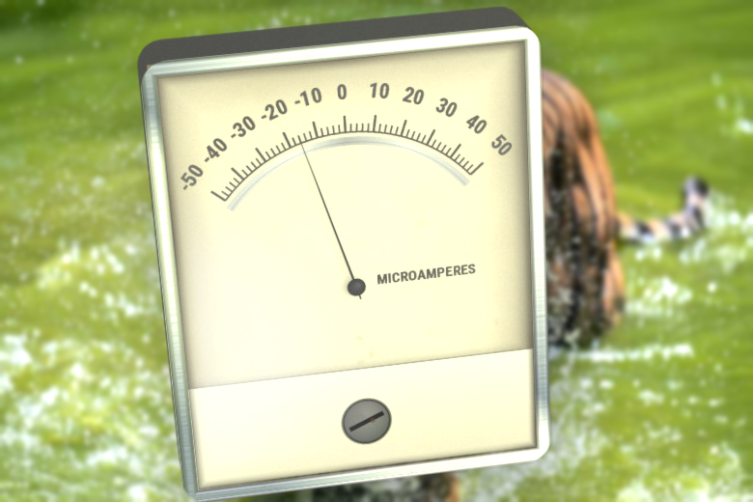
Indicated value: -16 µA
